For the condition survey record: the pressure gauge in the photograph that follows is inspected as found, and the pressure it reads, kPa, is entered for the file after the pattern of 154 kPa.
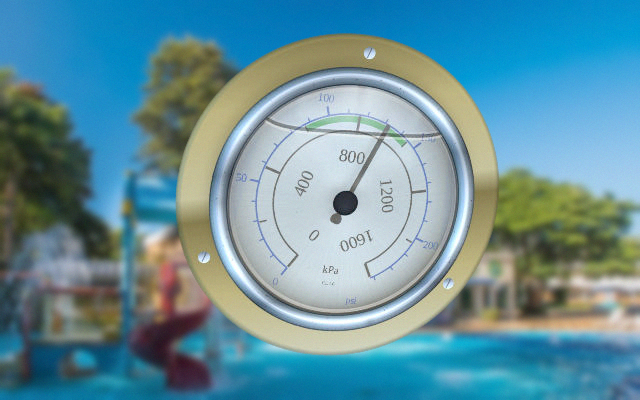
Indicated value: 900 kPa
